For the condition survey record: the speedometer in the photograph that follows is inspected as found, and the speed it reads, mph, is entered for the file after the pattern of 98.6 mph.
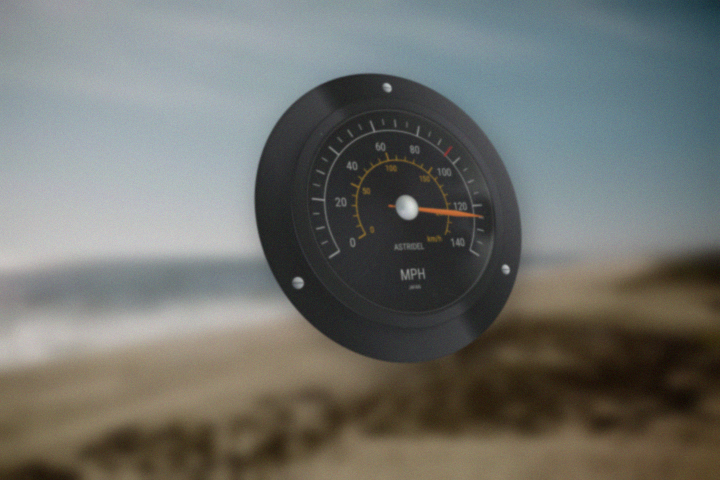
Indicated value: 125 mph
